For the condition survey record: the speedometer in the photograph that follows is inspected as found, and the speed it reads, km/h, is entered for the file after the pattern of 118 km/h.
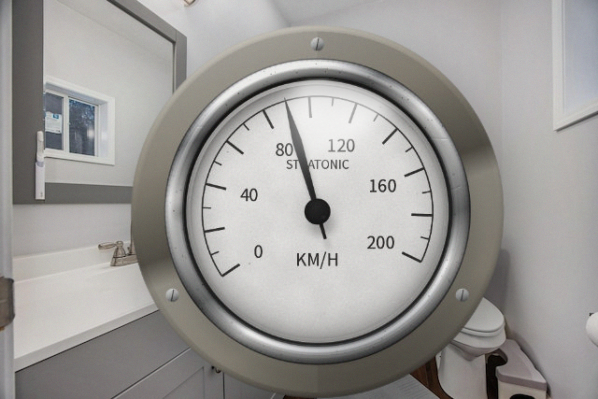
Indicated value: 90 km/h
